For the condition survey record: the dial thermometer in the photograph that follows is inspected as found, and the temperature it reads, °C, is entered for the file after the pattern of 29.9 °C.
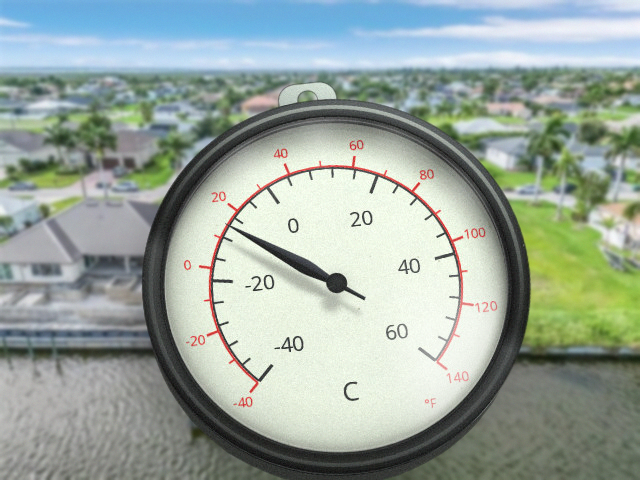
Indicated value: -10 °C
